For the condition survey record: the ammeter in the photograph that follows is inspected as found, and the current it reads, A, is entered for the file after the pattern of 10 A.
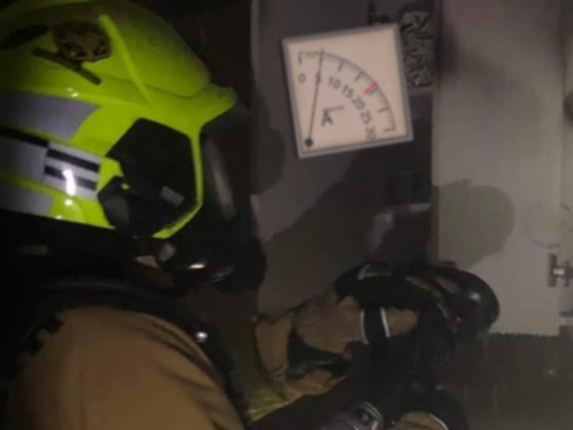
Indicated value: 5 A
